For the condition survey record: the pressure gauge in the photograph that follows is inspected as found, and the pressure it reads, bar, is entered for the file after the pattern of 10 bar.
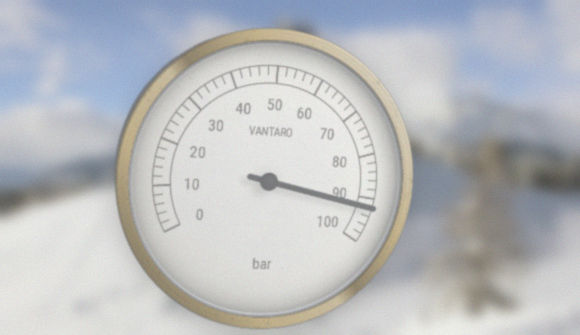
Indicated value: 92 bar
